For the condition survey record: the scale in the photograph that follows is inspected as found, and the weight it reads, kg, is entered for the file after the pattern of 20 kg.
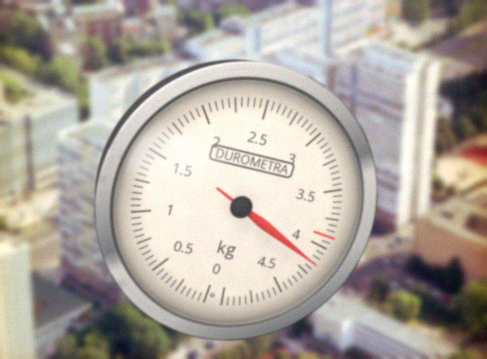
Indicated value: 4.15 kg
